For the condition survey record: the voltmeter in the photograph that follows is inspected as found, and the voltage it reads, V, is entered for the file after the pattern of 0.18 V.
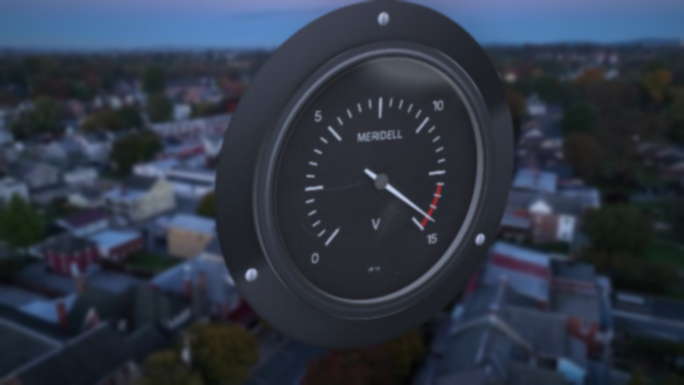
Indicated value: 14.5 V
